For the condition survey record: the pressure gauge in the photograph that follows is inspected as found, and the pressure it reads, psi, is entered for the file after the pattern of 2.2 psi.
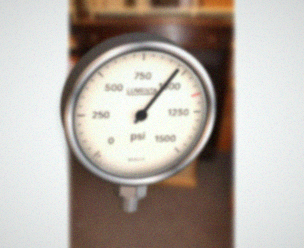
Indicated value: 950 psi
